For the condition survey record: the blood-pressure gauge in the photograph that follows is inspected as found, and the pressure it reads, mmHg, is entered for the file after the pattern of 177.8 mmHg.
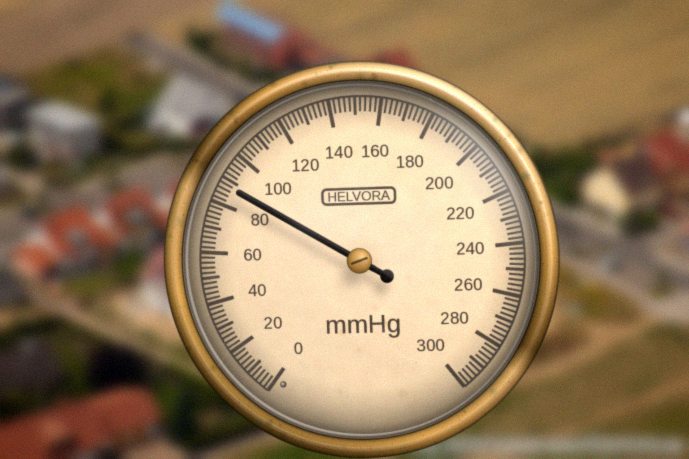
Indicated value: 88 mmHg
